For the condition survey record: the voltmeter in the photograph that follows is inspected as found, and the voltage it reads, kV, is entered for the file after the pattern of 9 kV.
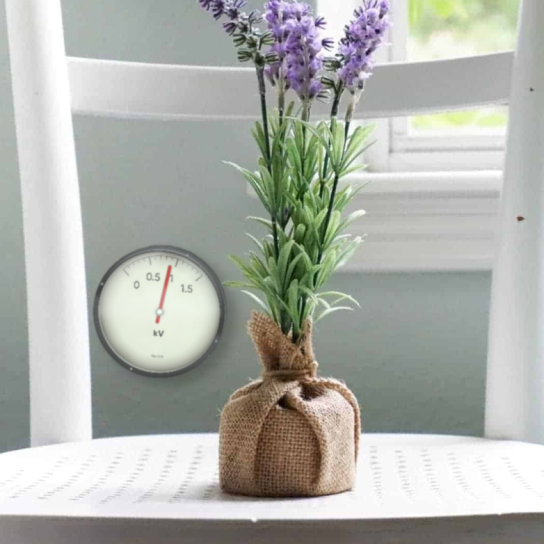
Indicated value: 0.9 kV
